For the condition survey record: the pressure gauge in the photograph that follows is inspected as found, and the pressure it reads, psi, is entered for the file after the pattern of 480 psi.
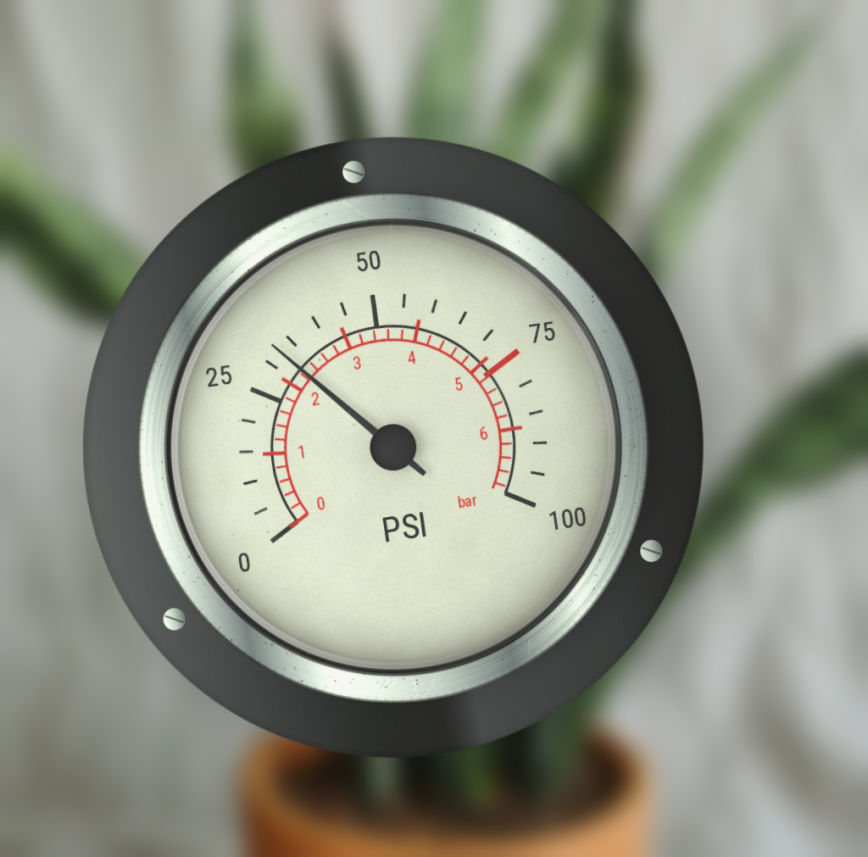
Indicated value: 32.5 psi
